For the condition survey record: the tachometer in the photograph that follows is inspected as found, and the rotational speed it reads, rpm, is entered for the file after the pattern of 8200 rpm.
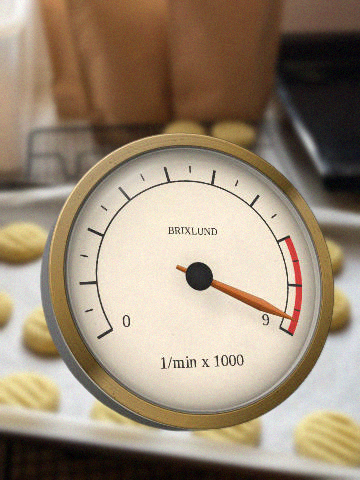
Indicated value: 8750 rpm
